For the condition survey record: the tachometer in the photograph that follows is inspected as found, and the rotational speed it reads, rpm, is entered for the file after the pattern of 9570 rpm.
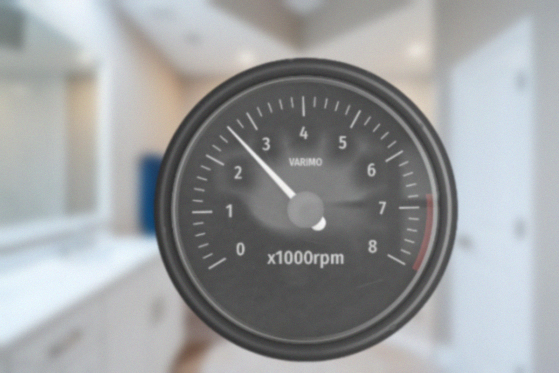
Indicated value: 2600 rpm
